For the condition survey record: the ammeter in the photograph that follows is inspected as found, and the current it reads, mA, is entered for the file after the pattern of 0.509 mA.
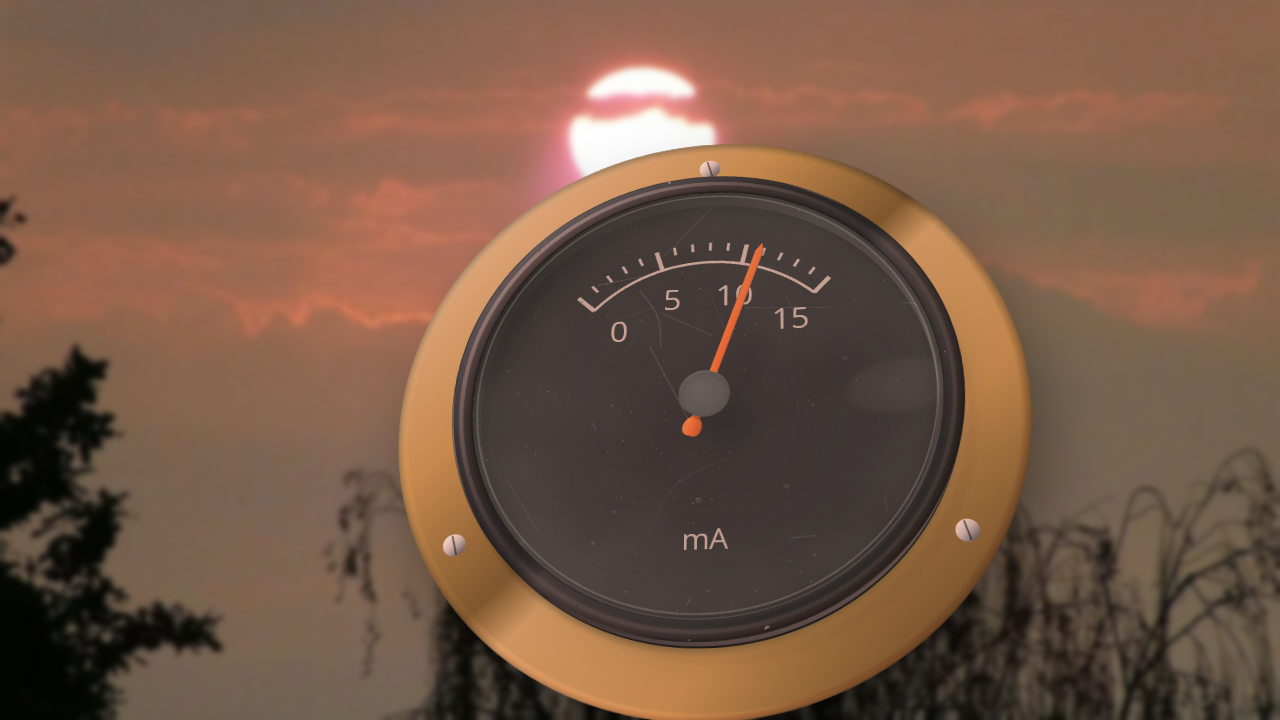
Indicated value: 11 mA
